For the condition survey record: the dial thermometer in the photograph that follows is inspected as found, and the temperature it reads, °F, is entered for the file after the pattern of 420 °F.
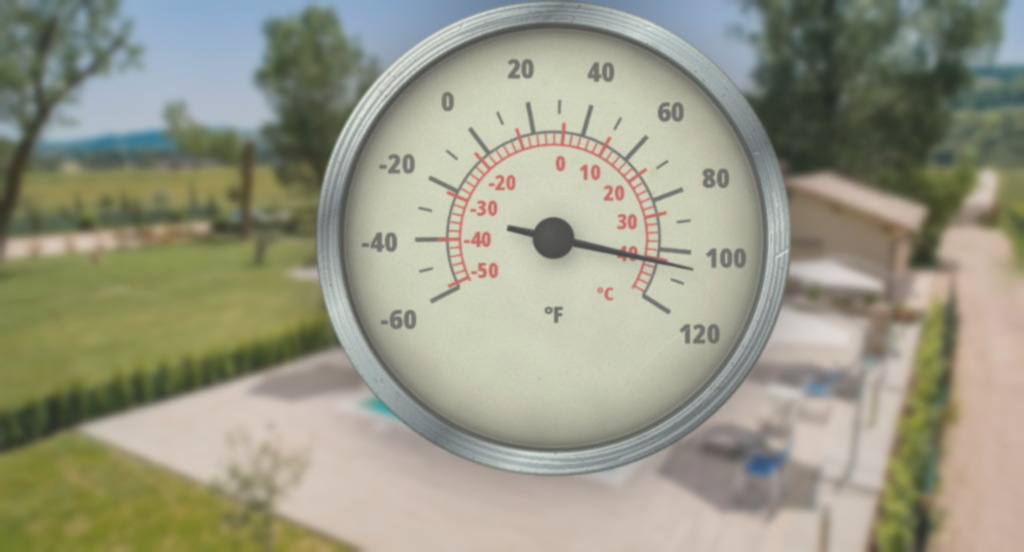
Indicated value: 105 °F
